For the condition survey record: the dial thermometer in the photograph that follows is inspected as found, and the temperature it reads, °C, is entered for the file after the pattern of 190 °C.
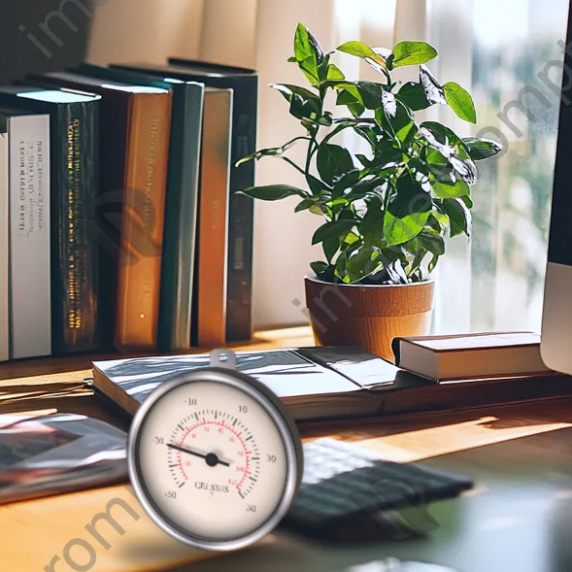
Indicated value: -30 °C
